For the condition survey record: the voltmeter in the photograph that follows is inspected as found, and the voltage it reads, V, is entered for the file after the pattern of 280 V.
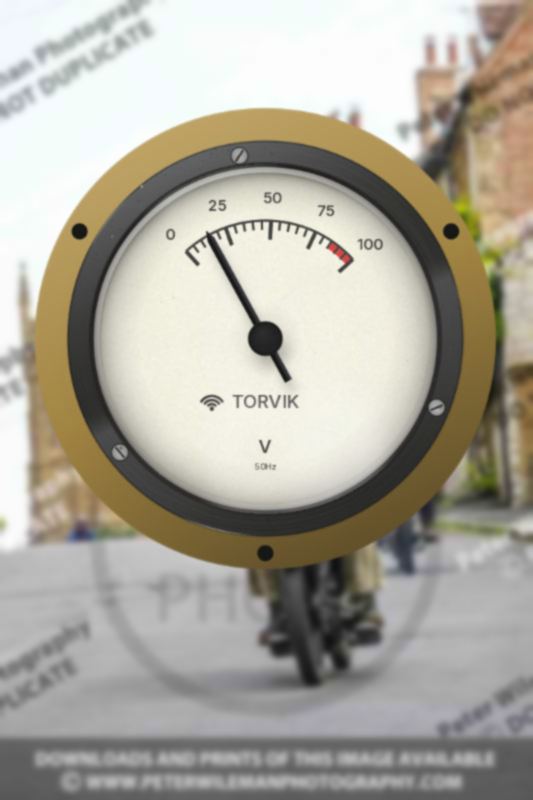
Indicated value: 15 V
